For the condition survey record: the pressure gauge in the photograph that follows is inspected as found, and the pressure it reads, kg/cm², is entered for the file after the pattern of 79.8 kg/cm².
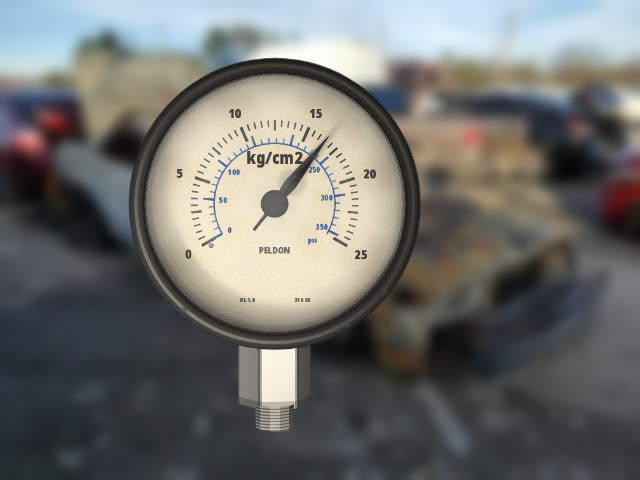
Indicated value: 16.5 kg/cm²
